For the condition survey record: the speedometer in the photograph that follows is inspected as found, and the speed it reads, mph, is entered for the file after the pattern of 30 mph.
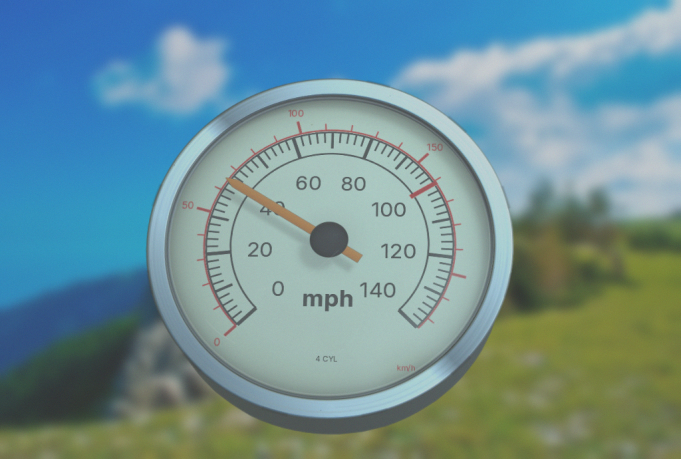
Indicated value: 40 mph
